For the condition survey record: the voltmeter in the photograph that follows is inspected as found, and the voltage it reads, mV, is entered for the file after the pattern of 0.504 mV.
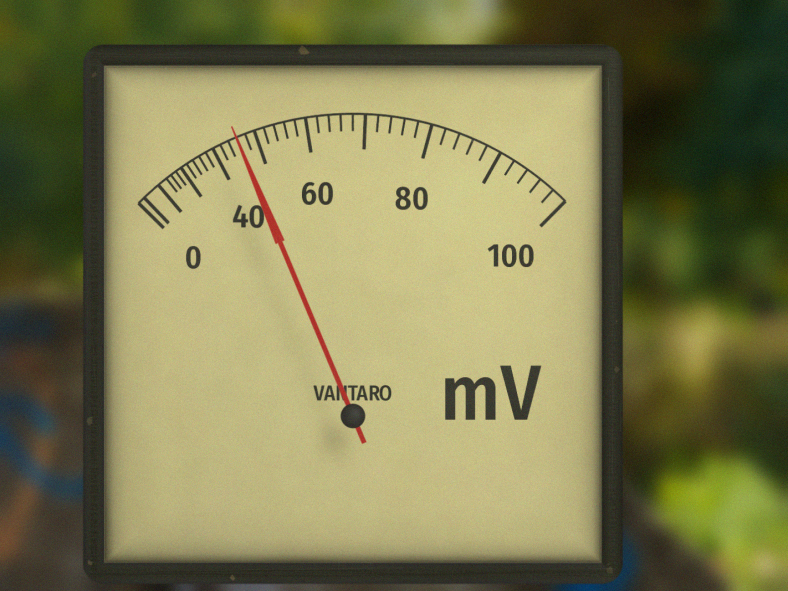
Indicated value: 46 mV
